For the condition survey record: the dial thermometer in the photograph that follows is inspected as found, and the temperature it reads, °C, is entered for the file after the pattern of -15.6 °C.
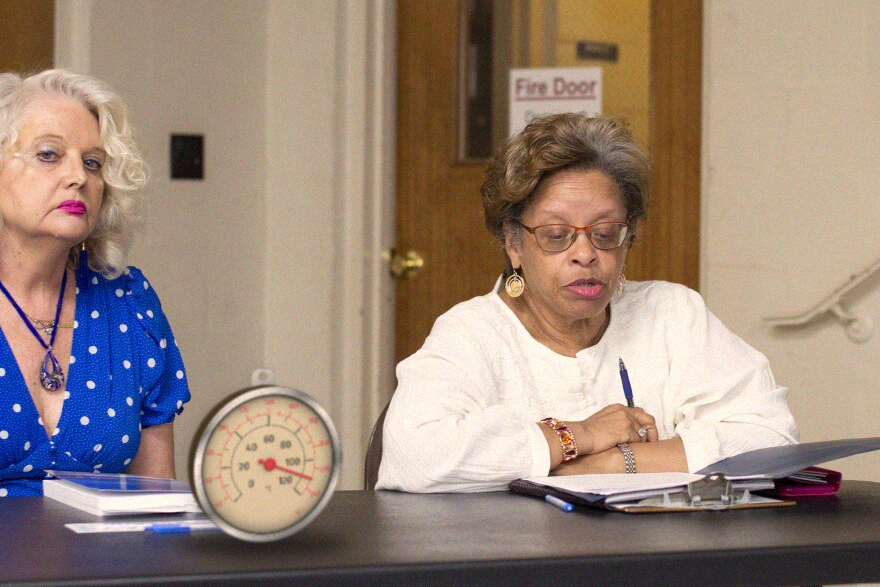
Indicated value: 110 °C
